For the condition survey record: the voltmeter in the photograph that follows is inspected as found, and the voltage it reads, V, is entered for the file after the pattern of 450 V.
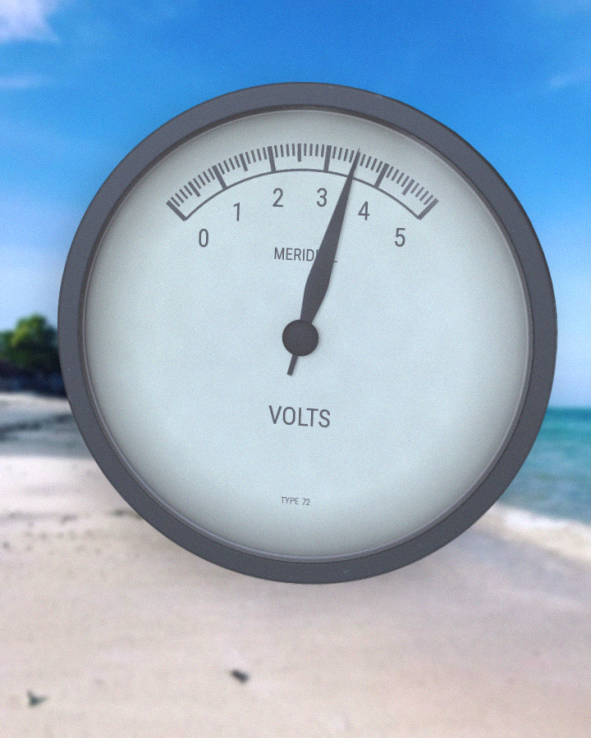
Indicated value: 3.5 V
